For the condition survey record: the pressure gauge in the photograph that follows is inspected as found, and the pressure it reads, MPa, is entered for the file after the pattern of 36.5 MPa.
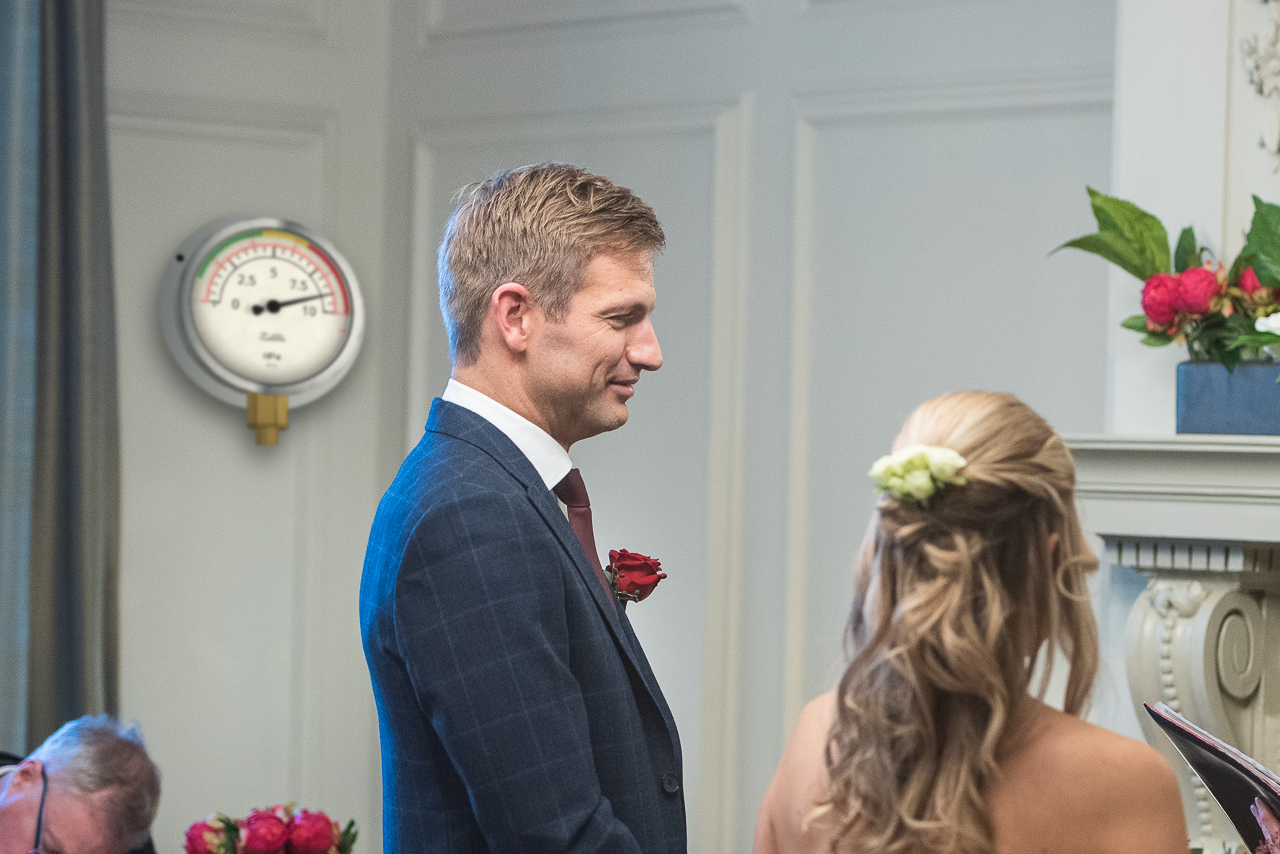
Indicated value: 9 MPa
